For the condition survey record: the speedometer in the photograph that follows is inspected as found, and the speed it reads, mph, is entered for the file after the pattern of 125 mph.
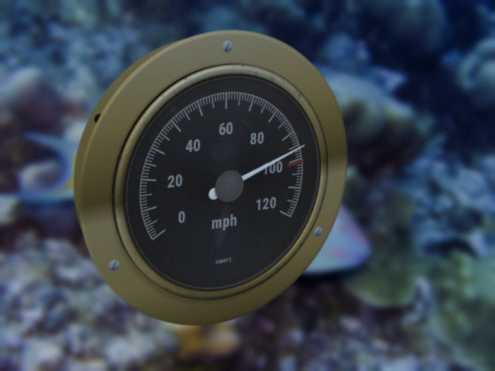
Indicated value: 95 mph
